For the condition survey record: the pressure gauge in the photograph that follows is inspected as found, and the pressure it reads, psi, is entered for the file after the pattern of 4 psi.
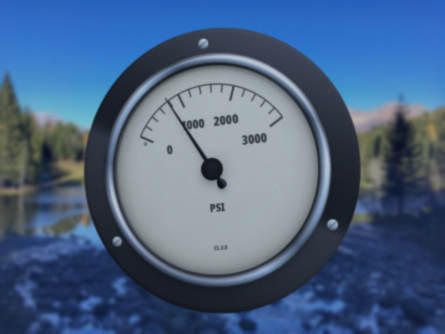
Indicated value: 800 psi
